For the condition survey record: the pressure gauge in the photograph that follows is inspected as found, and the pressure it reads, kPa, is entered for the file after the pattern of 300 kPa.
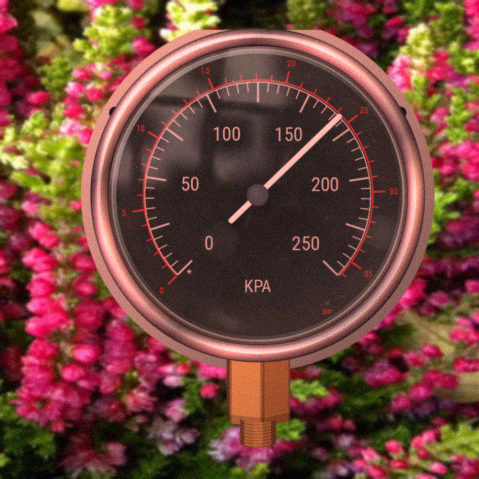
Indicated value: 167.5 kPa
